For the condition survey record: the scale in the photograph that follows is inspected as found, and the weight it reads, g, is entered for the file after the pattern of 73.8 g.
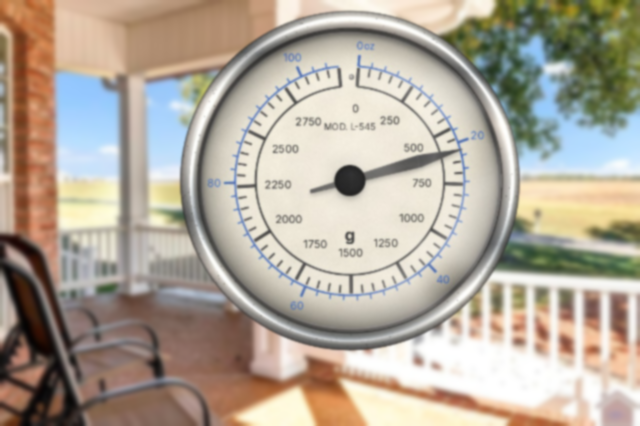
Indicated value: 600 g
